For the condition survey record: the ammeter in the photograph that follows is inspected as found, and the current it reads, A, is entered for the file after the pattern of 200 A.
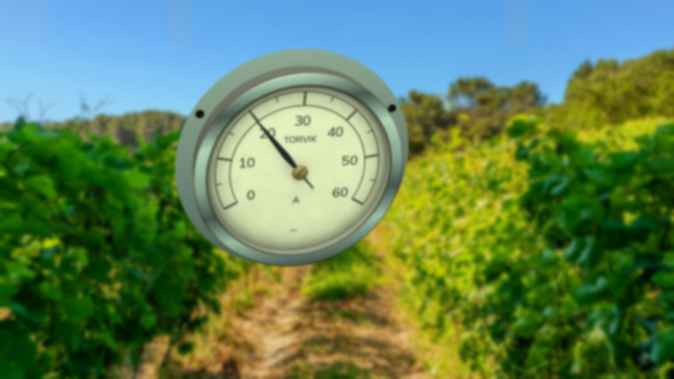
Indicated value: 20 A
